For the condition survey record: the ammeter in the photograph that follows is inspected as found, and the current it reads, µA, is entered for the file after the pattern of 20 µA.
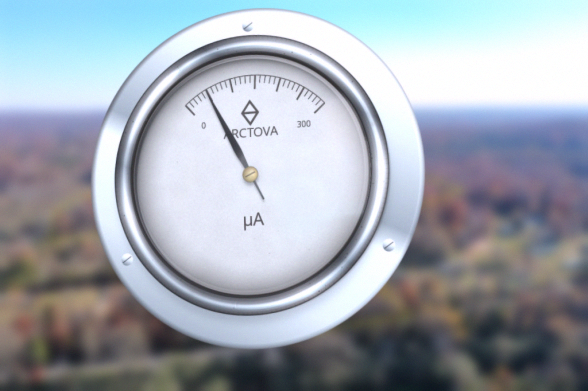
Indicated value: 50 µA
